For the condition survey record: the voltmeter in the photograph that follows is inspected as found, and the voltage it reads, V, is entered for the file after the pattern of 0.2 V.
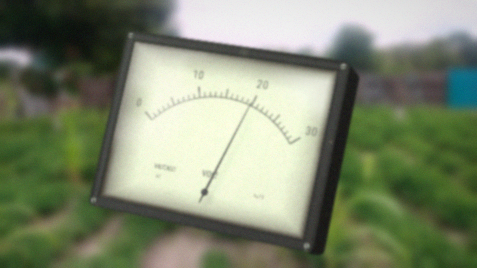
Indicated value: 20 V
